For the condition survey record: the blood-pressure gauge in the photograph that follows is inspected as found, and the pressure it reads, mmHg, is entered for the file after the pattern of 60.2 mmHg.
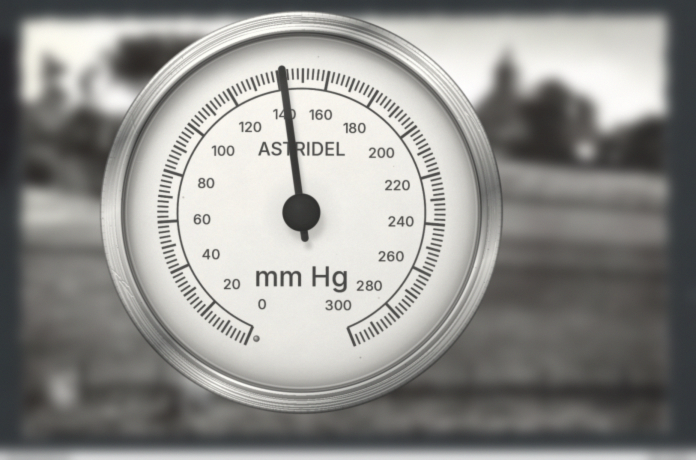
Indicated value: 142 mmHg
